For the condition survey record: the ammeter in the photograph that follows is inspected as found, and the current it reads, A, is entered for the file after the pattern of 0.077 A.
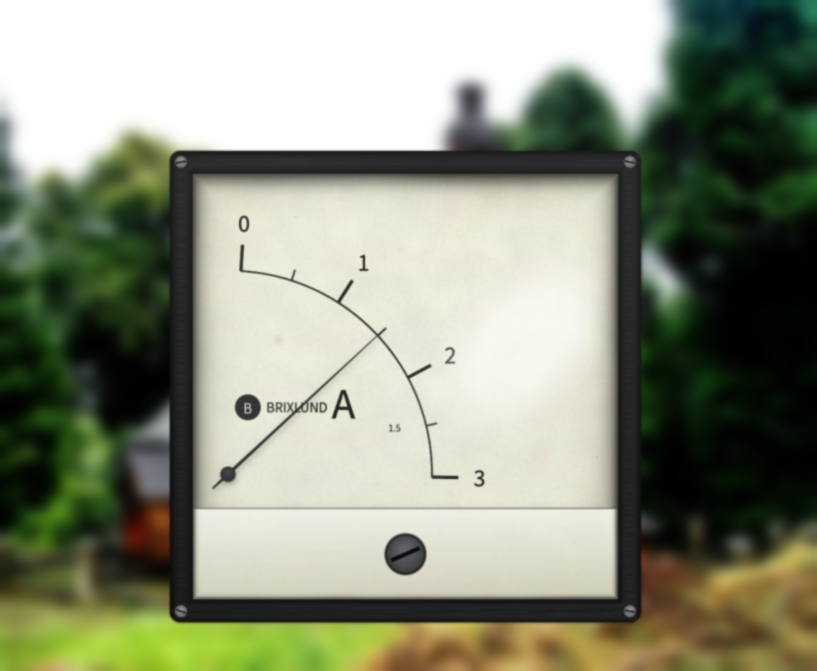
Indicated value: 1.5 A
